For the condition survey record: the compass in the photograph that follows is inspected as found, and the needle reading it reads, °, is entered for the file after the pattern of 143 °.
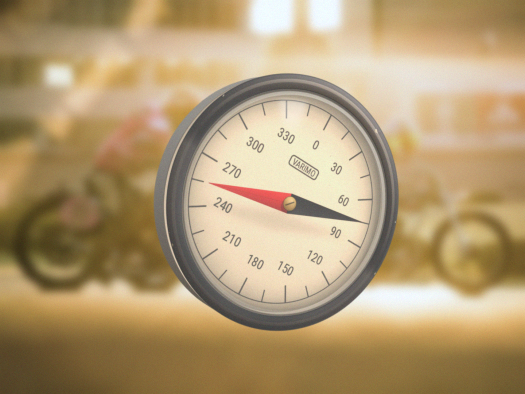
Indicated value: 255 °
